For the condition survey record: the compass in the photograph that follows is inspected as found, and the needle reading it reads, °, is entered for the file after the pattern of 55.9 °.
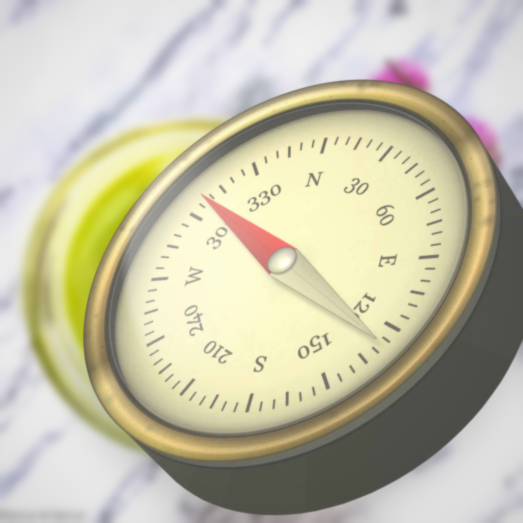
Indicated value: 307.5 °
